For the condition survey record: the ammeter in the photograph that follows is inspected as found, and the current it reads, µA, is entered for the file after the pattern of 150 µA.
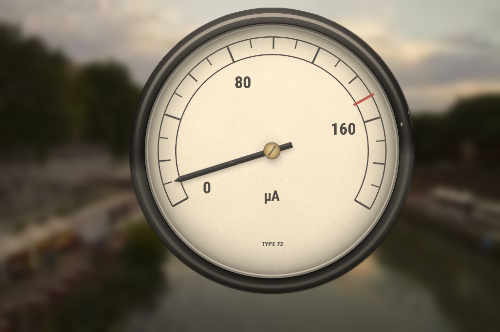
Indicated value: 10 µA
